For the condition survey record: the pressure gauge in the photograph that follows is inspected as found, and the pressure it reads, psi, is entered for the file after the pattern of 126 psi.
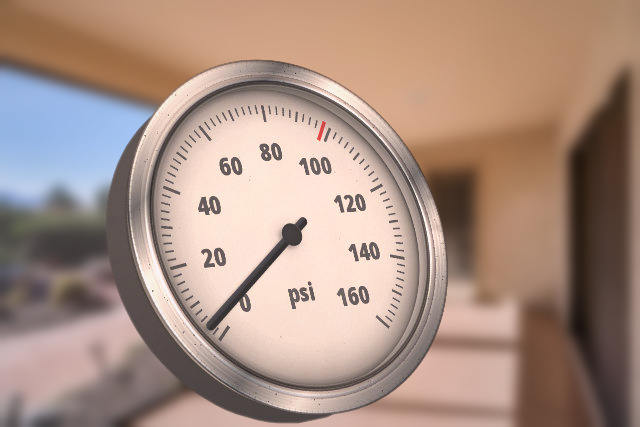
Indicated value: 4 psi
